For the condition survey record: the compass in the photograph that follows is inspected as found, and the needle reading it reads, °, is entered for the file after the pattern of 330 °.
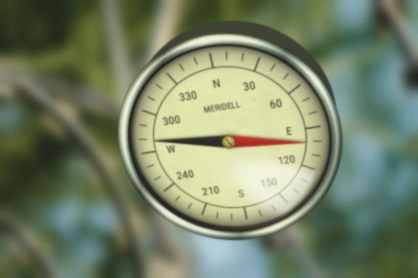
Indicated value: 100 °
